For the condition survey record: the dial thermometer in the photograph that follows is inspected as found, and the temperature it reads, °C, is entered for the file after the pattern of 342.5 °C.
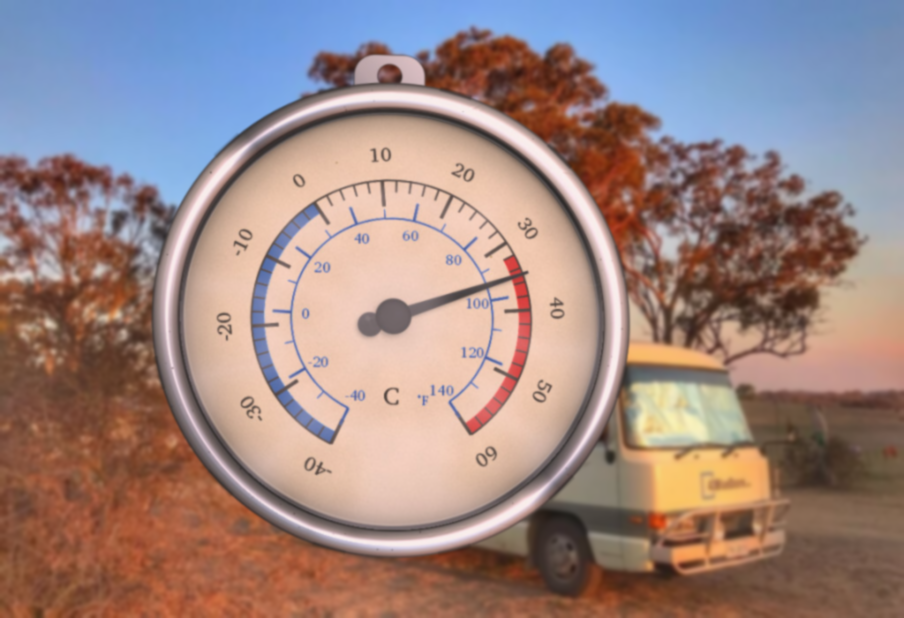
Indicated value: 35 °C
